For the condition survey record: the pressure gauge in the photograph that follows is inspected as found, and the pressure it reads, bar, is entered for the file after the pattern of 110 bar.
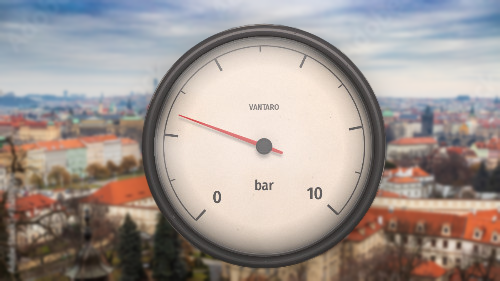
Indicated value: 2.5 bar
